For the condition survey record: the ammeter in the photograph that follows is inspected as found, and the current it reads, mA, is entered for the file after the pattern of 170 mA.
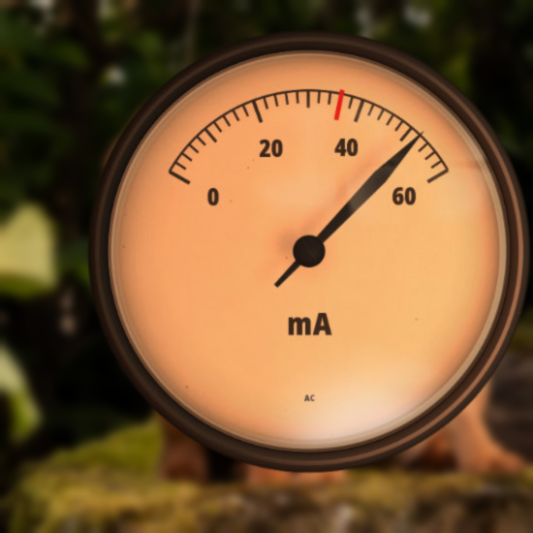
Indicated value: 52 mA
